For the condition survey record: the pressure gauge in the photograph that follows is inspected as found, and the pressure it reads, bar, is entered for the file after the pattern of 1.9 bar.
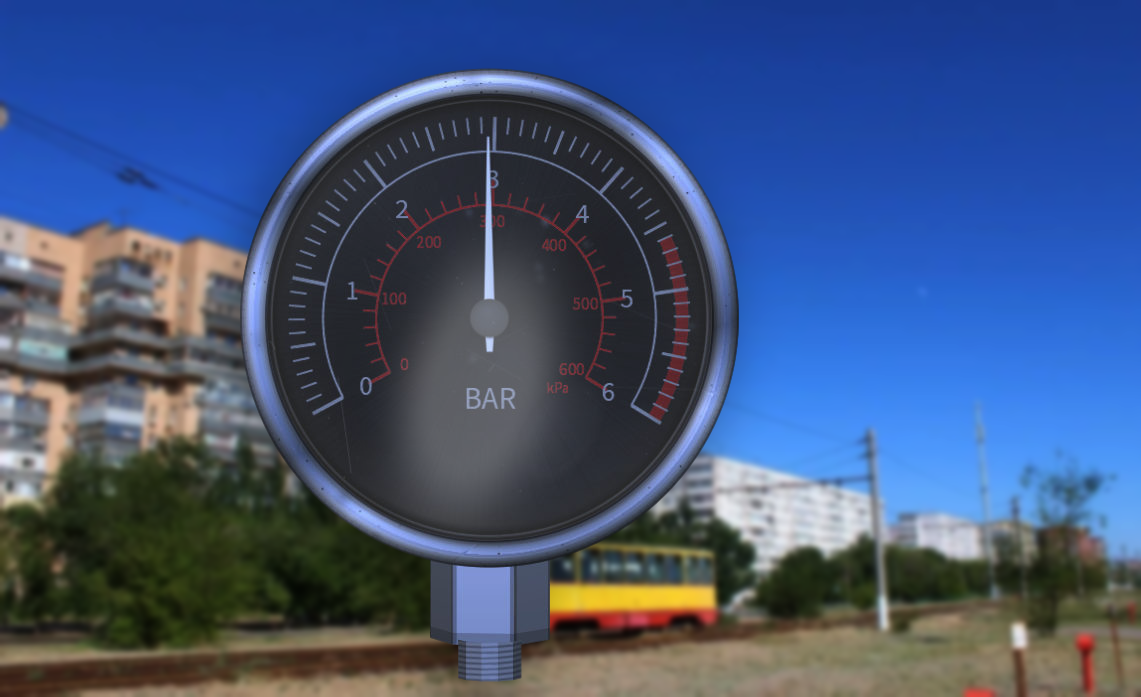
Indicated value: 2.95 bar
